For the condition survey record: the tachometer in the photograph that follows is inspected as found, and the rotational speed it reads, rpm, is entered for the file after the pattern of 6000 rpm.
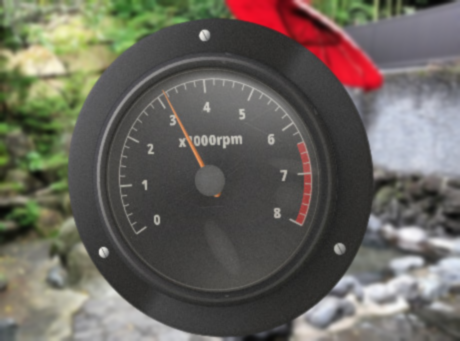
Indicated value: 3200 rpm
